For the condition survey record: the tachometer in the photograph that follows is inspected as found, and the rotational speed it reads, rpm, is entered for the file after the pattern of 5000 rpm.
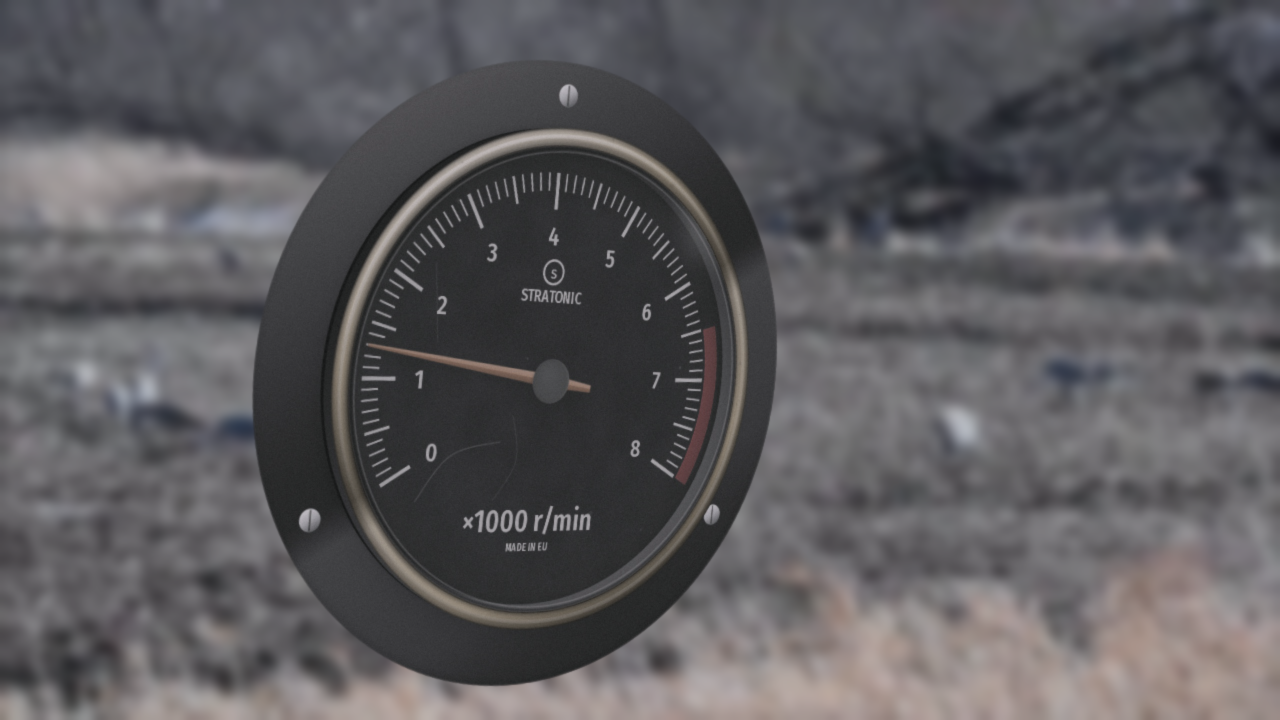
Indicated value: 1300 rpm
